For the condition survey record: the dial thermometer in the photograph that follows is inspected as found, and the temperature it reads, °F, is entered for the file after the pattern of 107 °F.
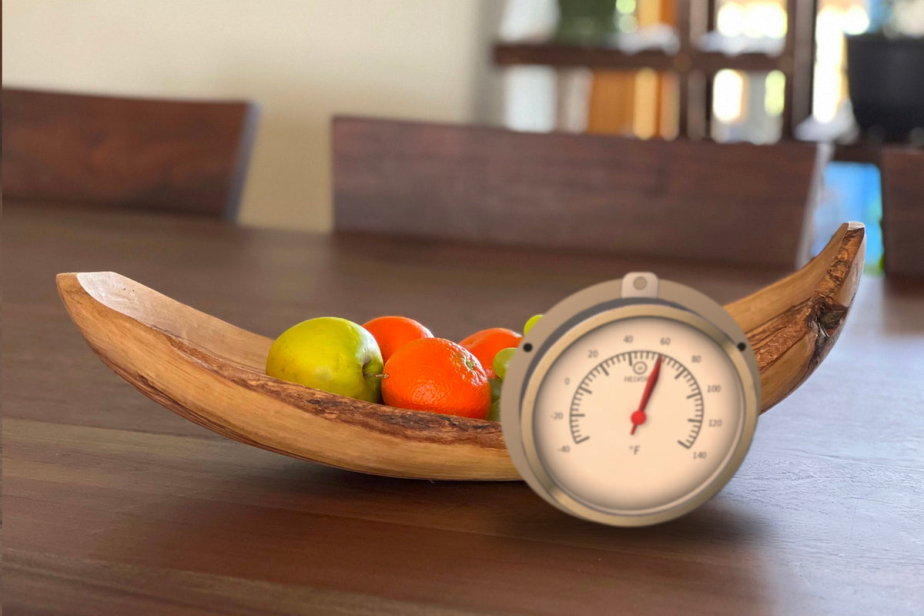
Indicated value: 60 °F
